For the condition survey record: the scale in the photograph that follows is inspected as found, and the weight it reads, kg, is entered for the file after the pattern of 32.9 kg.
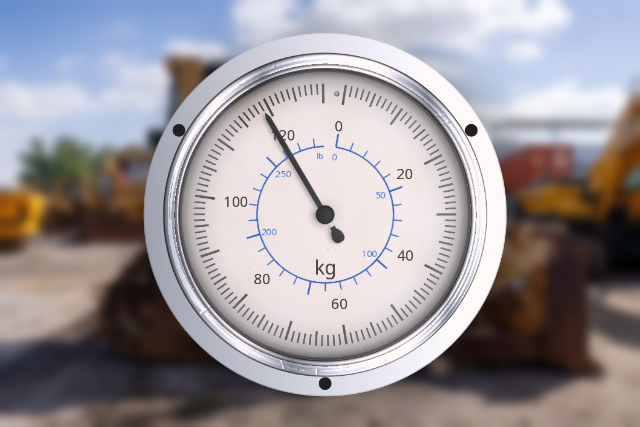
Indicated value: 119 kg
